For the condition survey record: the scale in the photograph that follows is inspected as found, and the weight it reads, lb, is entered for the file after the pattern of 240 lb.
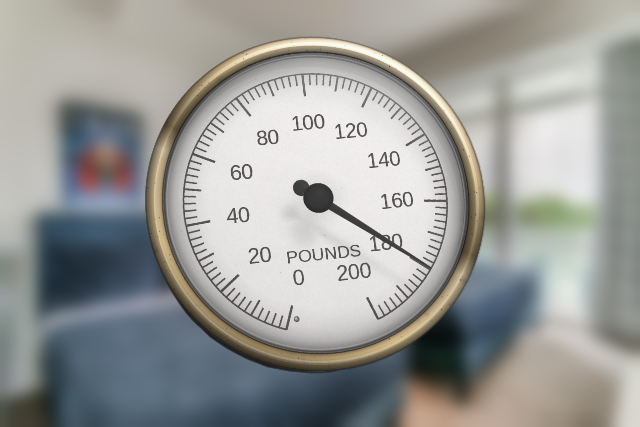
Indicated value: 180 lb
